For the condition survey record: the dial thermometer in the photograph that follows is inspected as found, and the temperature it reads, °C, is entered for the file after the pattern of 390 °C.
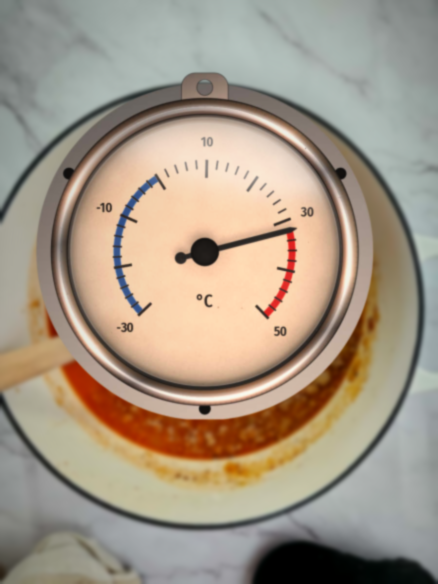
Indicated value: 32 °C
